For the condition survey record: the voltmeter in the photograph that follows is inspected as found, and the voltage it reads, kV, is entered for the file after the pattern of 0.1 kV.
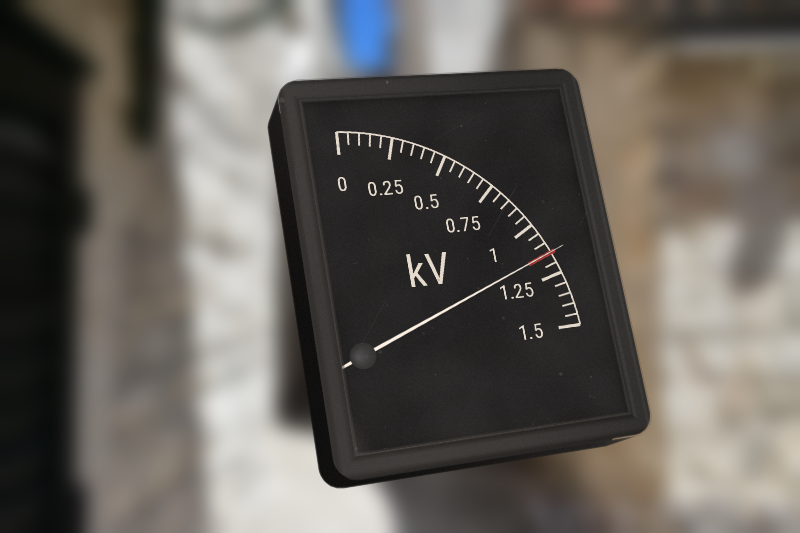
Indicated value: 1.15 kV
